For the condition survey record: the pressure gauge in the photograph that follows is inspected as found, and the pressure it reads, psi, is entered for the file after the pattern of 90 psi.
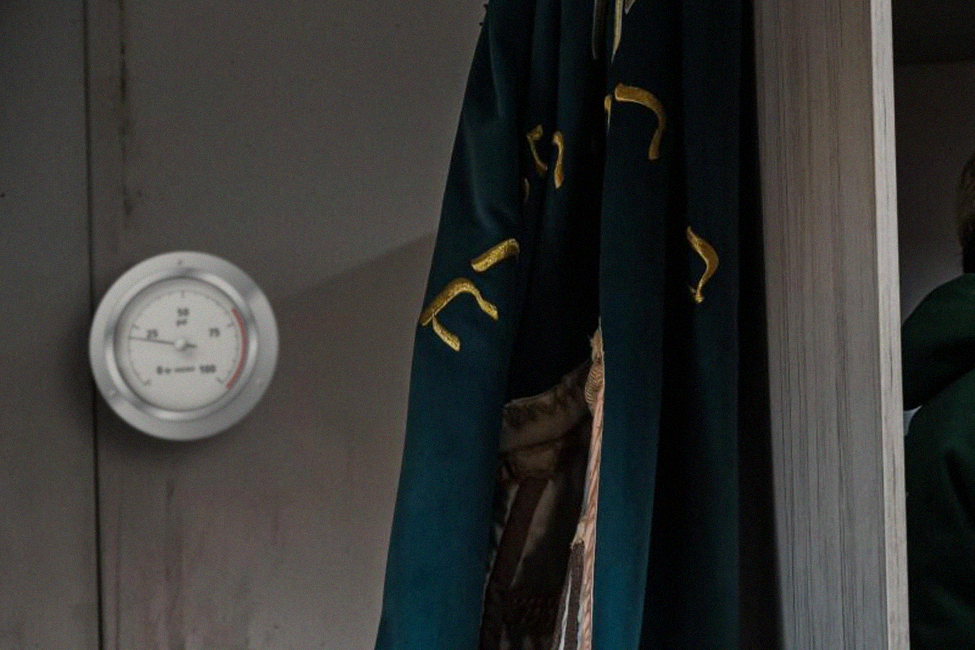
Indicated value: 20 psi
